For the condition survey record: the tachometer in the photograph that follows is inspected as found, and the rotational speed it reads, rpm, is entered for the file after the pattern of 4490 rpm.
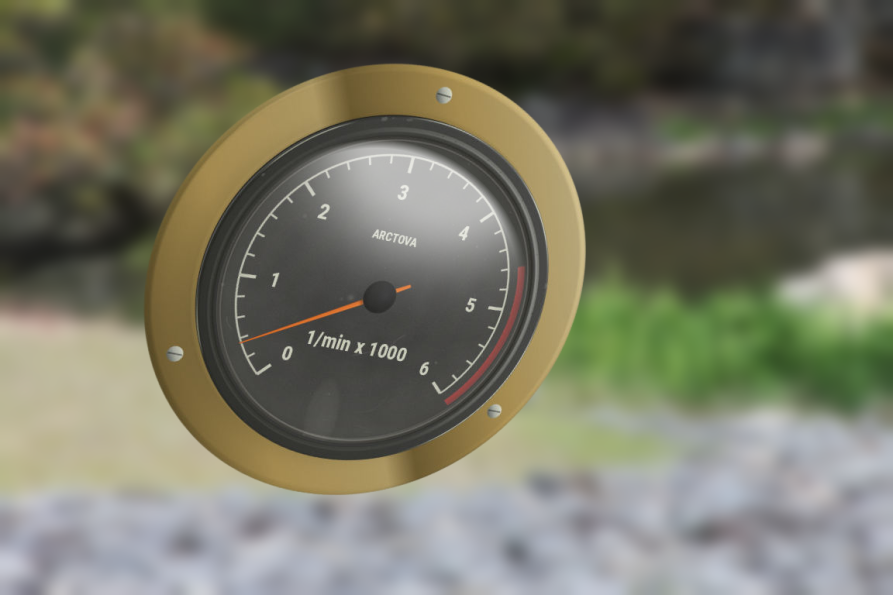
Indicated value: 400 rpm
